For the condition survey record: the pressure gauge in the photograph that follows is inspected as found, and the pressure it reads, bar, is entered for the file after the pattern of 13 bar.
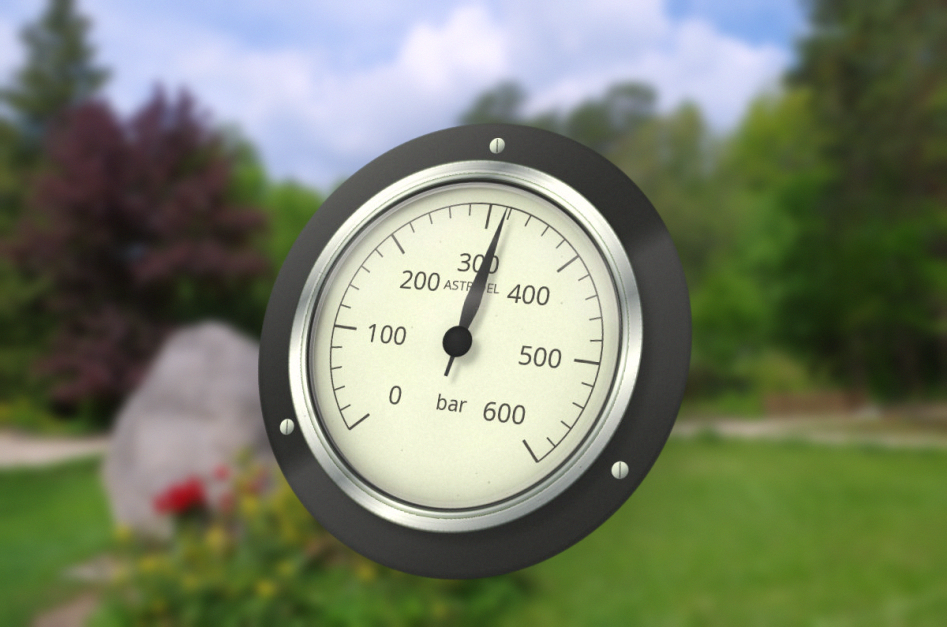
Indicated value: 320 bar
